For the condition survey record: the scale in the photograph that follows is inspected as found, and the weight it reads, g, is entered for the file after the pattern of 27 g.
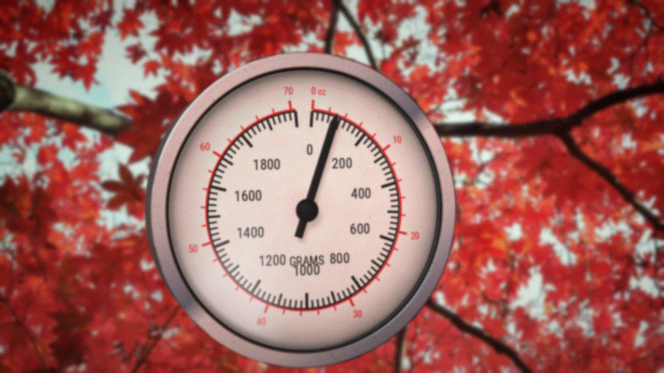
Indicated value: 80 g
